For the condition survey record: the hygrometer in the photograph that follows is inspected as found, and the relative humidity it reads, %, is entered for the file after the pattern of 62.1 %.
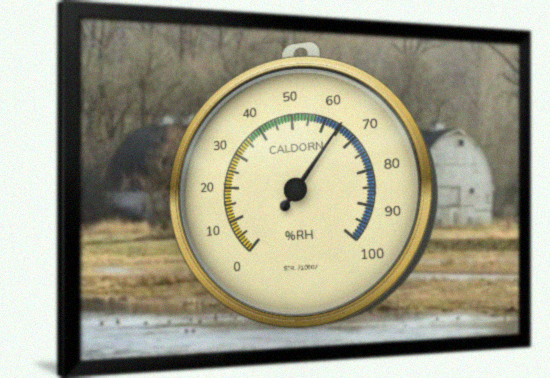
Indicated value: 65 %
